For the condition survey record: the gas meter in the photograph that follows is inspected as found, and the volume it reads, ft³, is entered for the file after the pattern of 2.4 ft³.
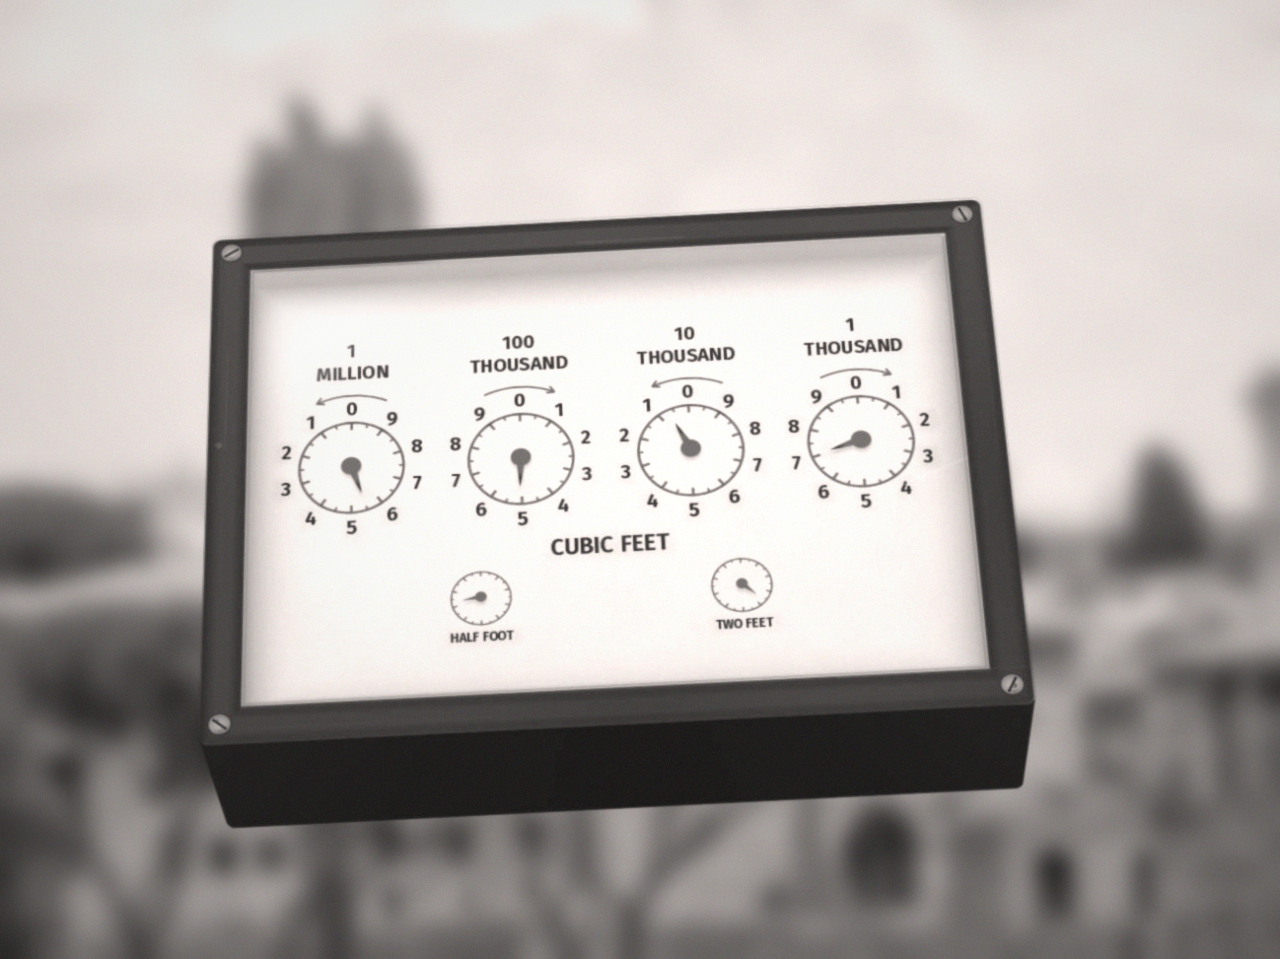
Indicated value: 550700 ft³
